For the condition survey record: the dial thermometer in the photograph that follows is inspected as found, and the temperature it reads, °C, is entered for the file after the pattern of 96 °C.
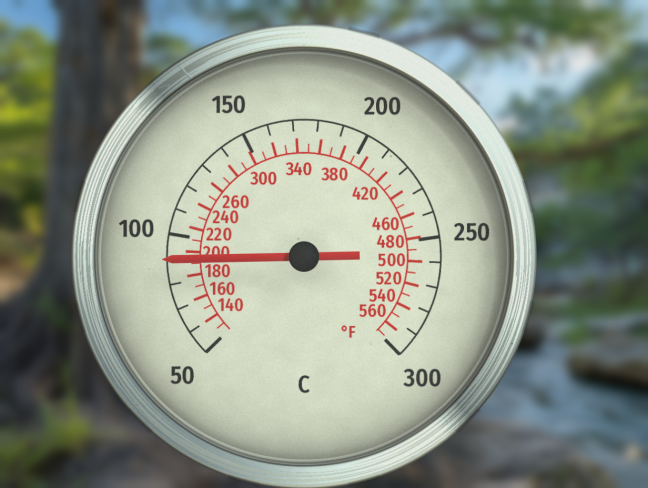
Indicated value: 90 °C
